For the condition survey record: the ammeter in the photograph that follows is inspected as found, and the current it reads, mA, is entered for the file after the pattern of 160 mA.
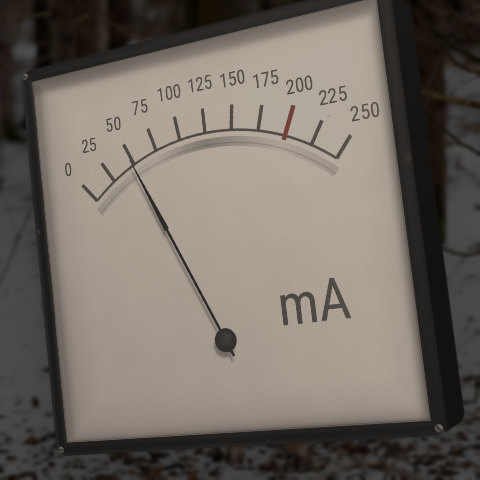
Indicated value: 50 mA
